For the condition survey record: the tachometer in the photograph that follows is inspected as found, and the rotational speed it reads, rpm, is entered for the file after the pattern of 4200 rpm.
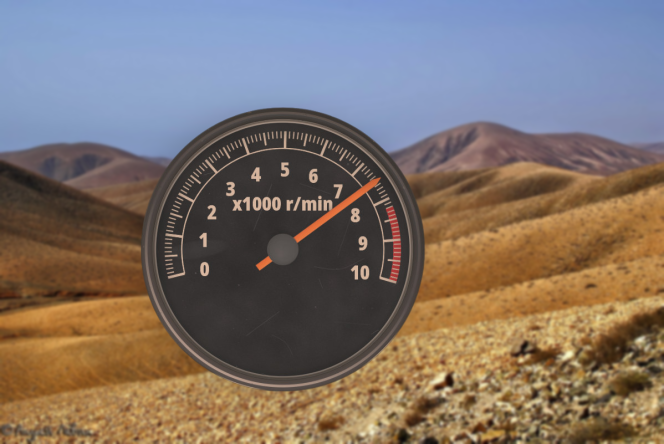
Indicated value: 7500 rpm
